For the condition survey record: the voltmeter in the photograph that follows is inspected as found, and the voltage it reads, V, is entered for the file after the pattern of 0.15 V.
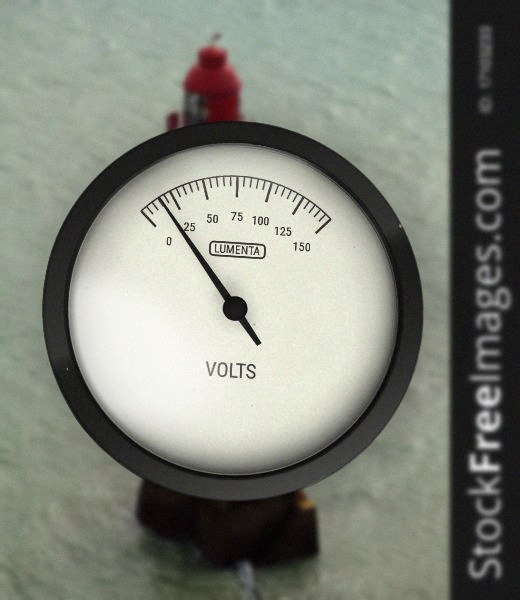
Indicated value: 15 V
